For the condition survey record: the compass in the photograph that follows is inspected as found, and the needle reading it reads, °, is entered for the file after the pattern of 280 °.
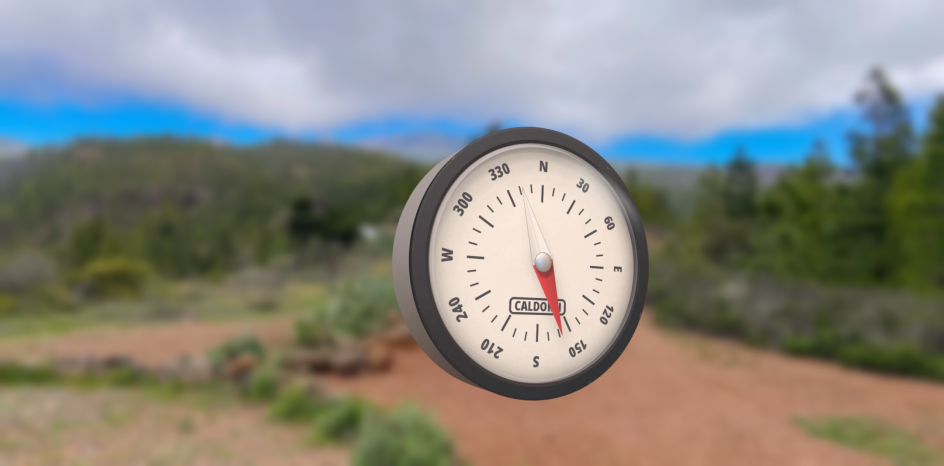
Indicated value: 160 °
